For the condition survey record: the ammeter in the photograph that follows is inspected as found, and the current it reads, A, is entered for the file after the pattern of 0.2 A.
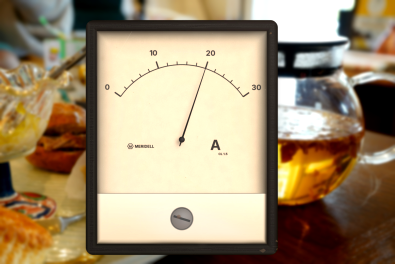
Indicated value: 20 A
